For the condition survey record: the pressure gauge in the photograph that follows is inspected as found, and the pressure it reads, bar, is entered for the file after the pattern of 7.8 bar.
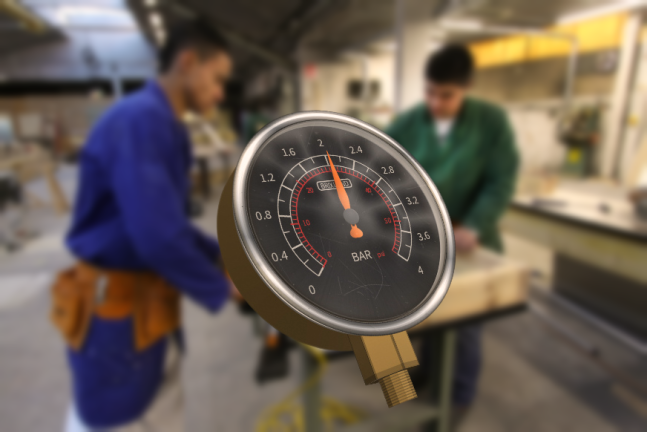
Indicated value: 2 bar
